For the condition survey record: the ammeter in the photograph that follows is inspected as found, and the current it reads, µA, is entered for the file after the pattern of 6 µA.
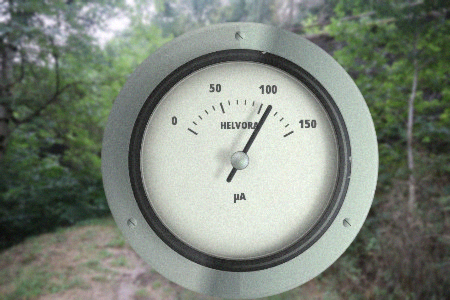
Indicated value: 110 µA
